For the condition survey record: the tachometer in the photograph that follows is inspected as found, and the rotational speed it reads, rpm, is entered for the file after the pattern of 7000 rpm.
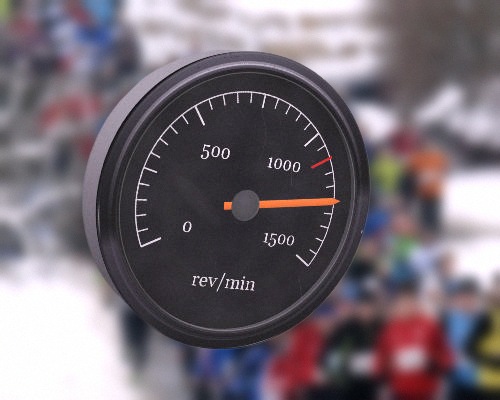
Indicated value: 1250 rpm
